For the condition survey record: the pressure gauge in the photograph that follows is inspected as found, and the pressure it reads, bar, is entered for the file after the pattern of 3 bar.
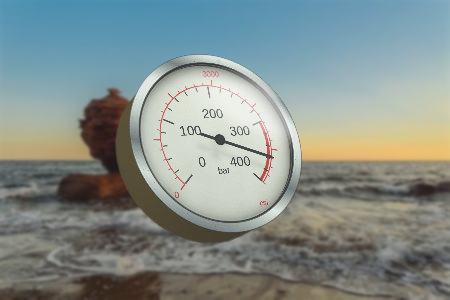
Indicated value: 360 bar
